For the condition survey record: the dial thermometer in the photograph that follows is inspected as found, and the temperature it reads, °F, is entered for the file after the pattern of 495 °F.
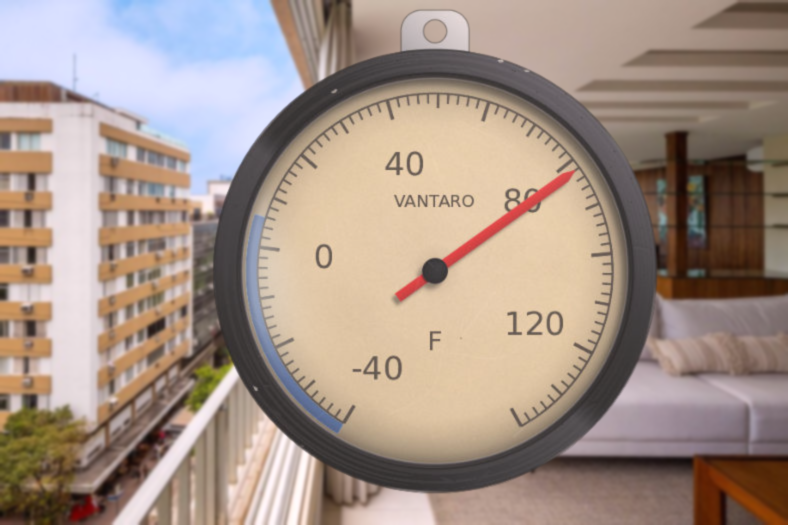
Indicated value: 82 °F
